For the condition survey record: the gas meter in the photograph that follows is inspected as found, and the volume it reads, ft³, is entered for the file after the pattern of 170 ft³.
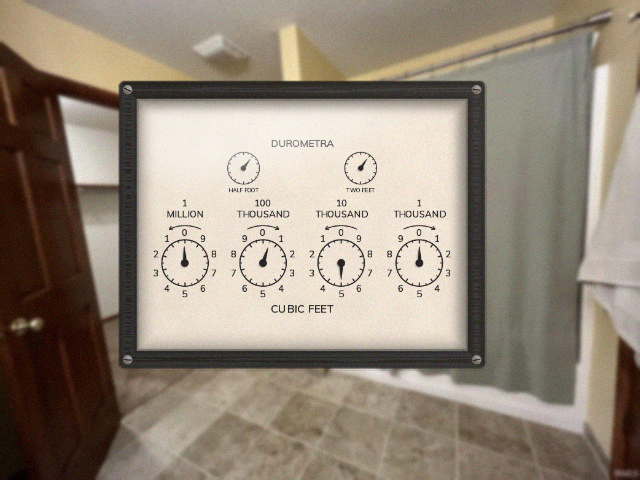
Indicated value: 5000 ft³
